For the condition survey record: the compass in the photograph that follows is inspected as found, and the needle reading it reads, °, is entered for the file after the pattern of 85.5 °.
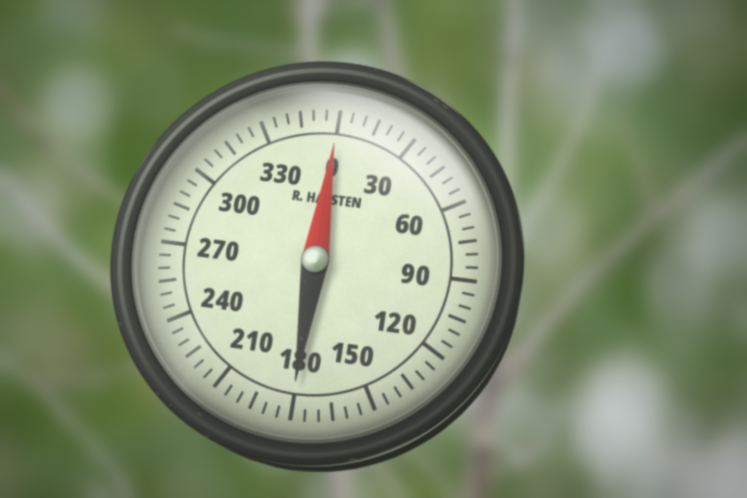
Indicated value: 0 °
